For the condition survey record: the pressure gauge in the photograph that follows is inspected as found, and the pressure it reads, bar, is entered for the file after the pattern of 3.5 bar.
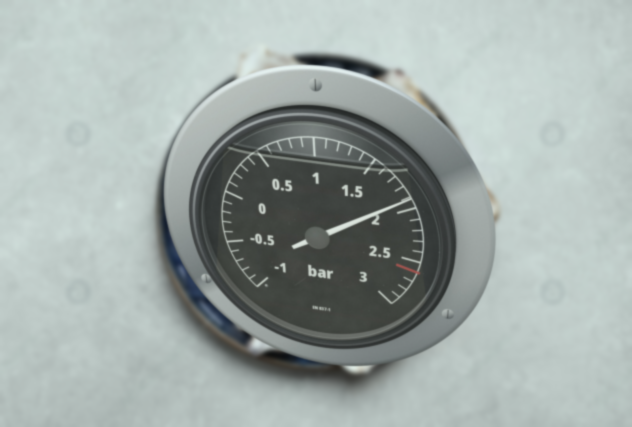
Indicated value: 1.9 bar
